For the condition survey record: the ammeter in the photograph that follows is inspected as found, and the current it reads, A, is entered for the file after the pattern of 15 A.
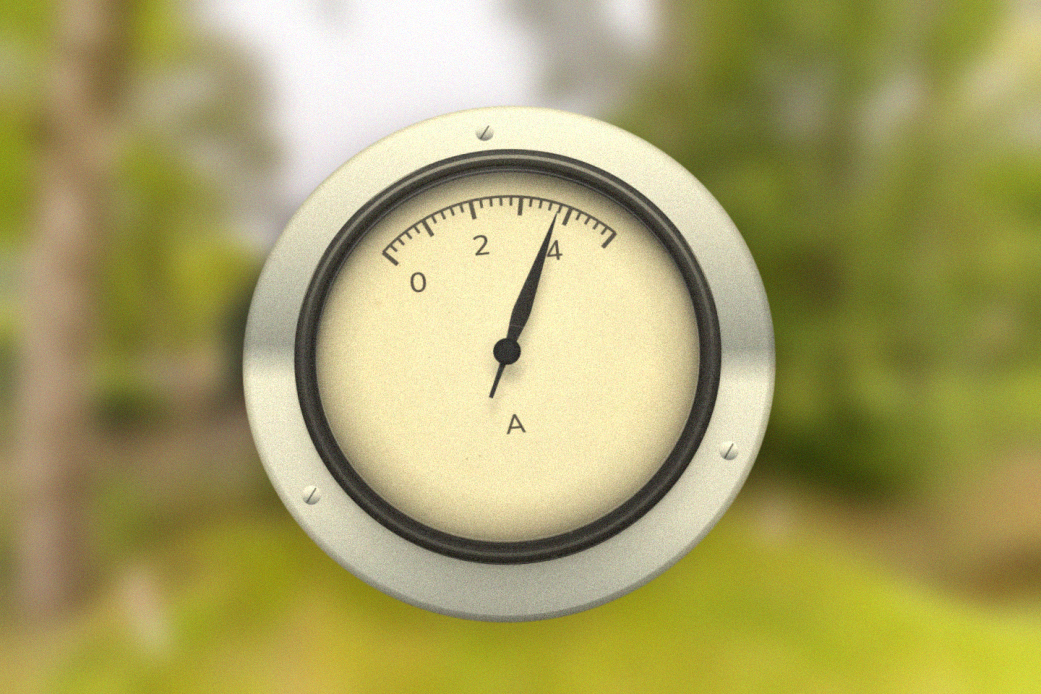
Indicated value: 3.8 A
